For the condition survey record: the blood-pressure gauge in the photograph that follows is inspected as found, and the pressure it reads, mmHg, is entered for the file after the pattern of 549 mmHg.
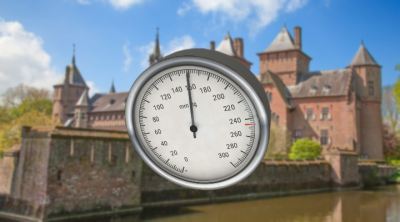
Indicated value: 160 mmHg
